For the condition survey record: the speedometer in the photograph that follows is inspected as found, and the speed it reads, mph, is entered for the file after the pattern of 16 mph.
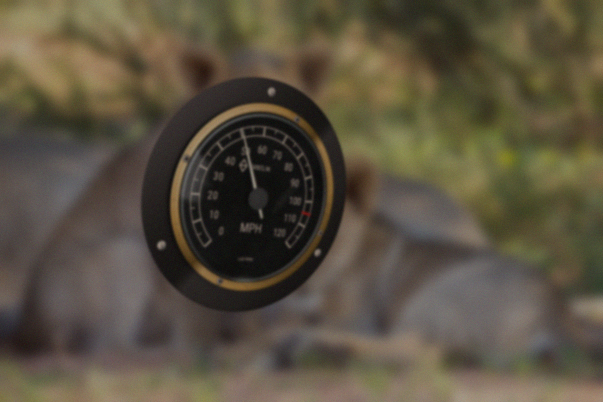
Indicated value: 50 mph
